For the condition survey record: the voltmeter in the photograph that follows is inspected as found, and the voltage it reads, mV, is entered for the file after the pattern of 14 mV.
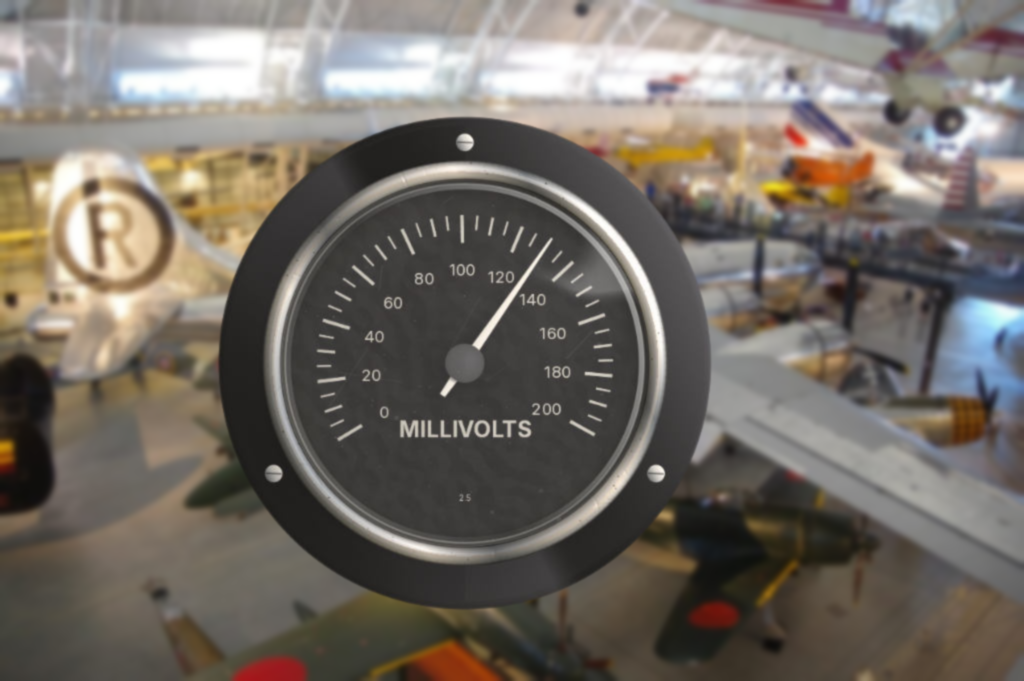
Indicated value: 130 mV
